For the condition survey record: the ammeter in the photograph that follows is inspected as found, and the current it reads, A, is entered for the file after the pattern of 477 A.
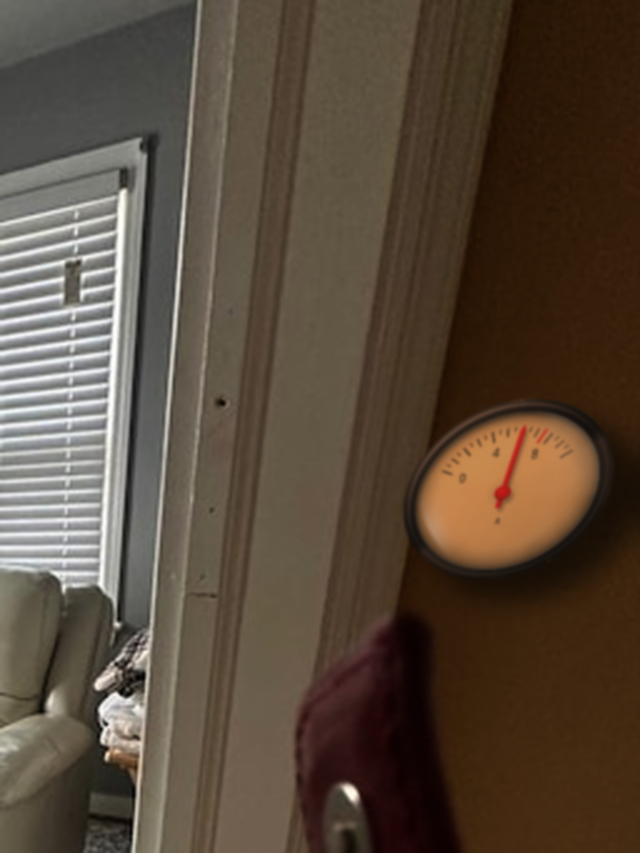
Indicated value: 6 A
